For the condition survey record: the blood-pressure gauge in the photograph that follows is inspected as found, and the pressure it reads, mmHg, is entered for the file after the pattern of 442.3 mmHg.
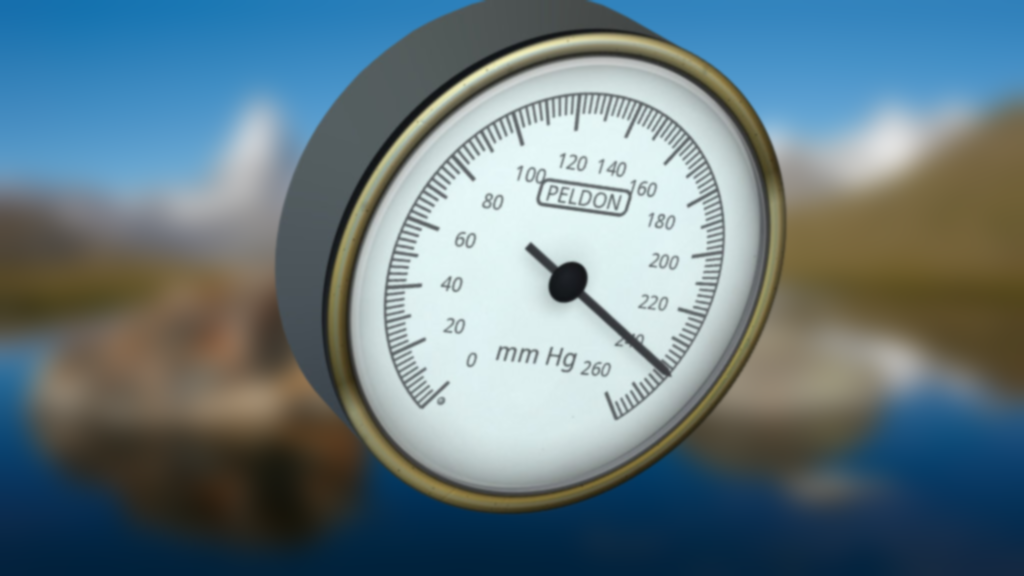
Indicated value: 240 mmHg
